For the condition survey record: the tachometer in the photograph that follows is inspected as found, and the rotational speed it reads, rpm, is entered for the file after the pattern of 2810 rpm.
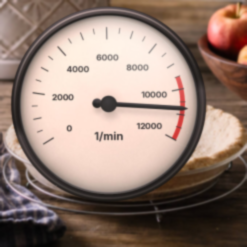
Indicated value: 10750 rpm
